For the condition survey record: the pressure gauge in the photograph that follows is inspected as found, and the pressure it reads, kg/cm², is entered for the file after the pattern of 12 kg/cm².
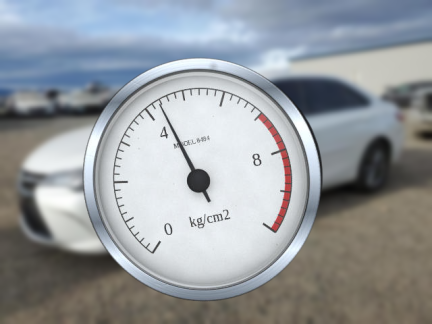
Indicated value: 4.4 kg/cm²
